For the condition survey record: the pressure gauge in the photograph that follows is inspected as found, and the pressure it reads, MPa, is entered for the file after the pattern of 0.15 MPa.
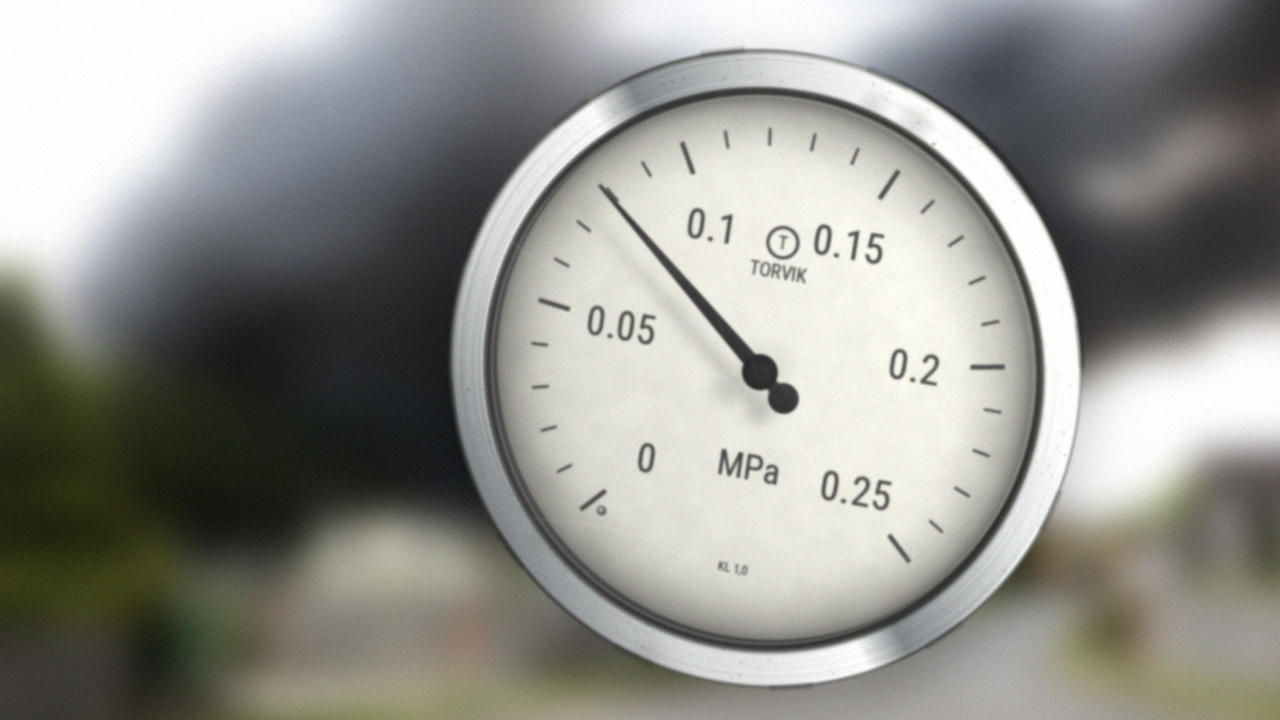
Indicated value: 0.08 MPa
